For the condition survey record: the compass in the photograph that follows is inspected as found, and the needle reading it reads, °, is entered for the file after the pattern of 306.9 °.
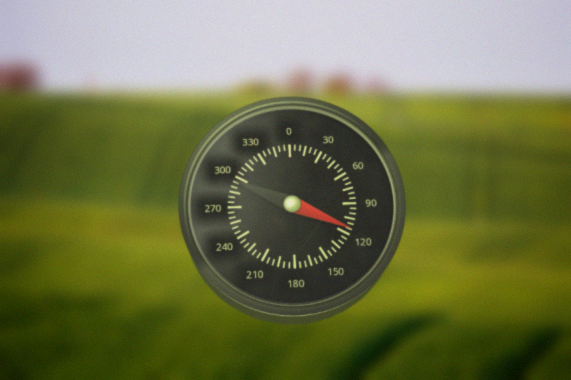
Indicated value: 115 °
